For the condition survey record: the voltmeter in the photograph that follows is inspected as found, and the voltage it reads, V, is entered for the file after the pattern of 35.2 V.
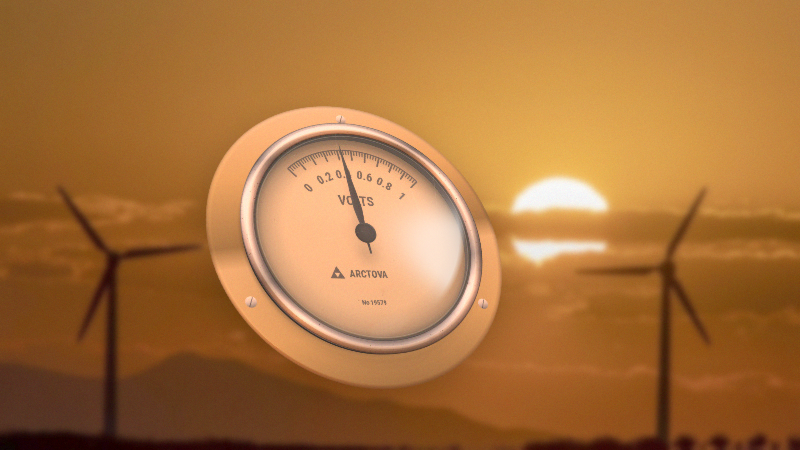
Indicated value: 0.4 V
